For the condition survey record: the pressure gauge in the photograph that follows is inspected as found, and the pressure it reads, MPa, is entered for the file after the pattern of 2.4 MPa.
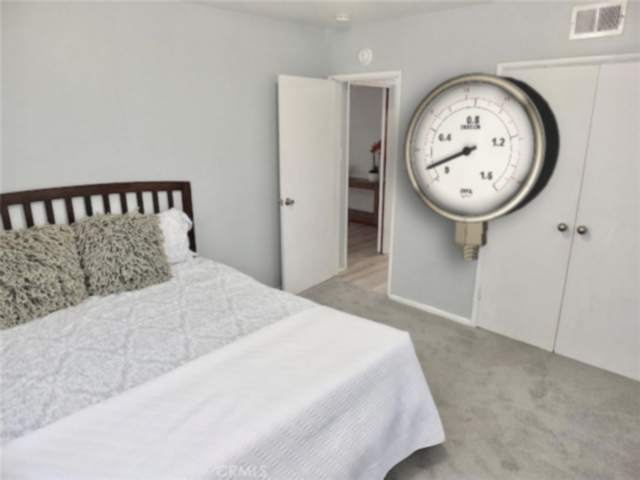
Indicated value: 0.1 MPa
